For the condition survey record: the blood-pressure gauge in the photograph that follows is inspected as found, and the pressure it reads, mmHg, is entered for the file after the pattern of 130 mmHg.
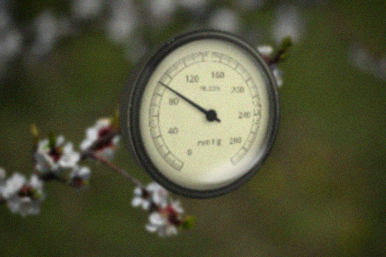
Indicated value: 90 mmHg
